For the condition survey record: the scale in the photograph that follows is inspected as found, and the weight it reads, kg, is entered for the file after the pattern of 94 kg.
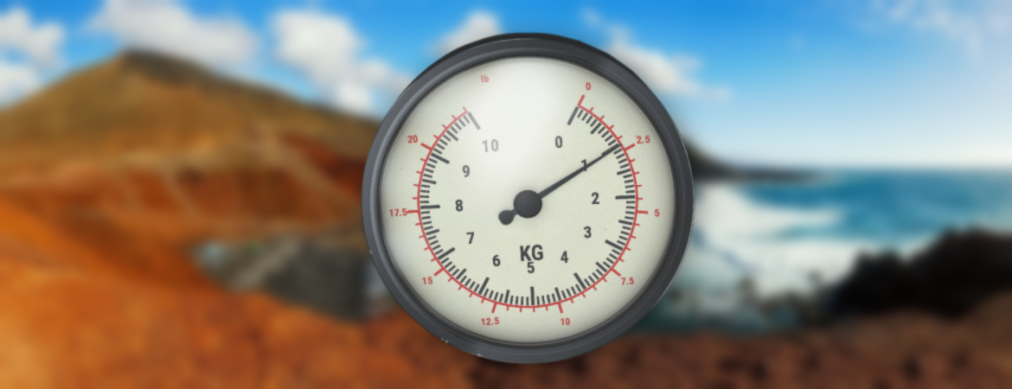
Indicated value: 1 kg
